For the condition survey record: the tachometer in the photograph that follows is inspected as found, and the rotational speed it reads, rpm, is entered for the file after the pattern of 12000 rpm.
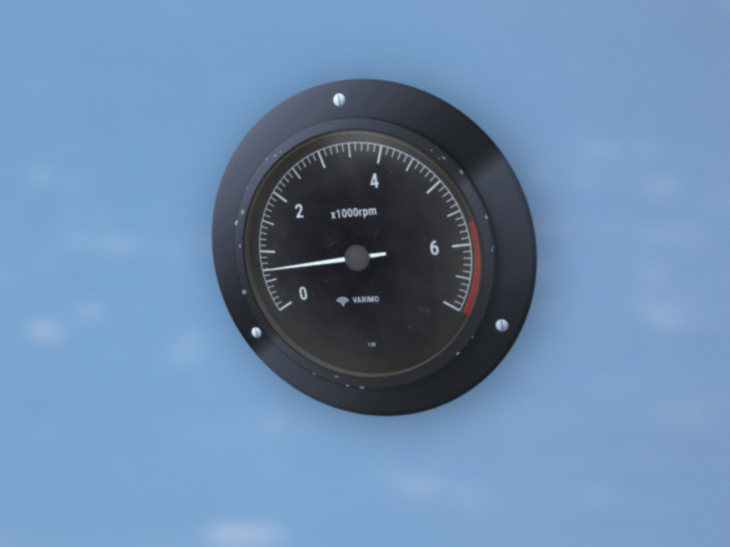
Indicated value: 700 rpm
